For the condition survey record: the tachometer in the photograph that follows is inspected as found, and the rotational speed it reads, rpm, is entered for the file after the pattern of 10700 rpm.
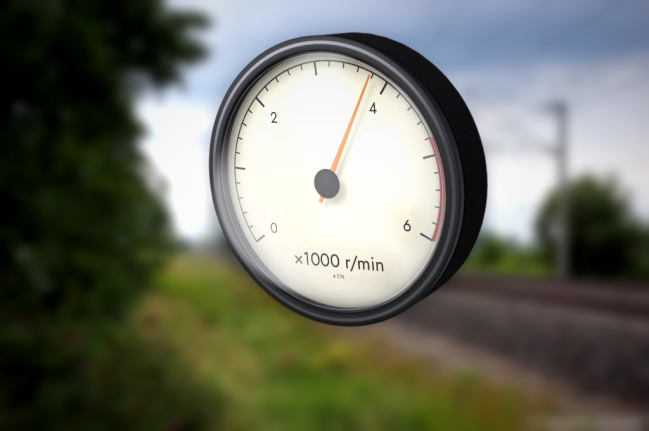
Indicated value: 3800 rpm
